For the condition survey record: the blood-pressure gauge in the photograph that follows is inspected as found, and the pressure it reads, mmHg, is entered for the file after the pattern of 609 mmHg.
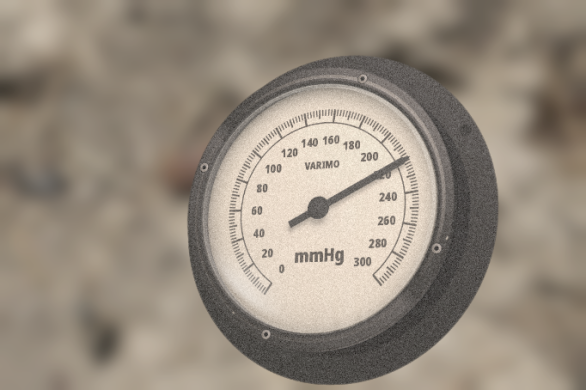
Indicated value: 220 mmHg
